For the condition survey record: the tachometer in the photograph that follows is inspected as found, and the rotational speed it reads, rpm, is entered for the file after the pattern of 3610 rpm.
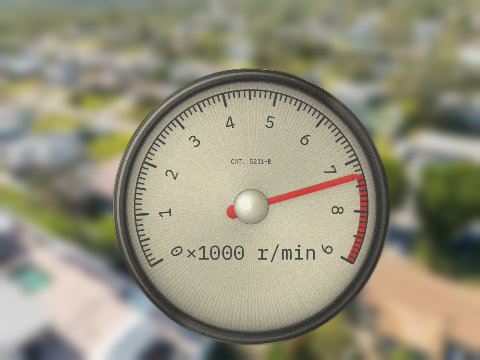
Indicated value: 7300 rpm
